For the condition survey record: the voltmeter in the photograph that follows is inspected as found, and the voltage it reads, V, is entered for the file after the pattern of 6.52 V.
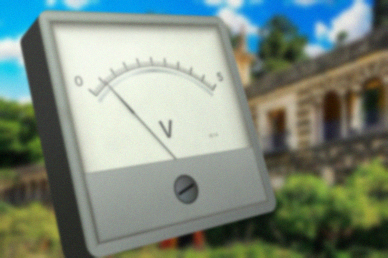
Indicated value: 0.5 V
